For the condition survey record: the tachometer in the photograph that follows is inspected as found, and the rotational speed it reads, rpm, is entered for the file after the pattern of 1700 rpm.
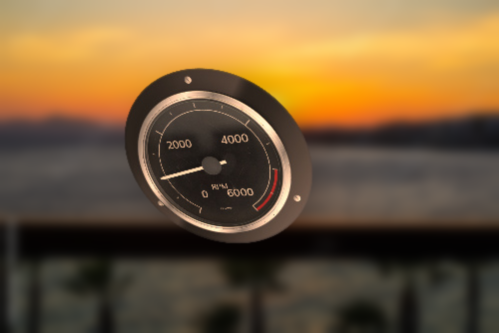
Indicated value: 1000 rpm
